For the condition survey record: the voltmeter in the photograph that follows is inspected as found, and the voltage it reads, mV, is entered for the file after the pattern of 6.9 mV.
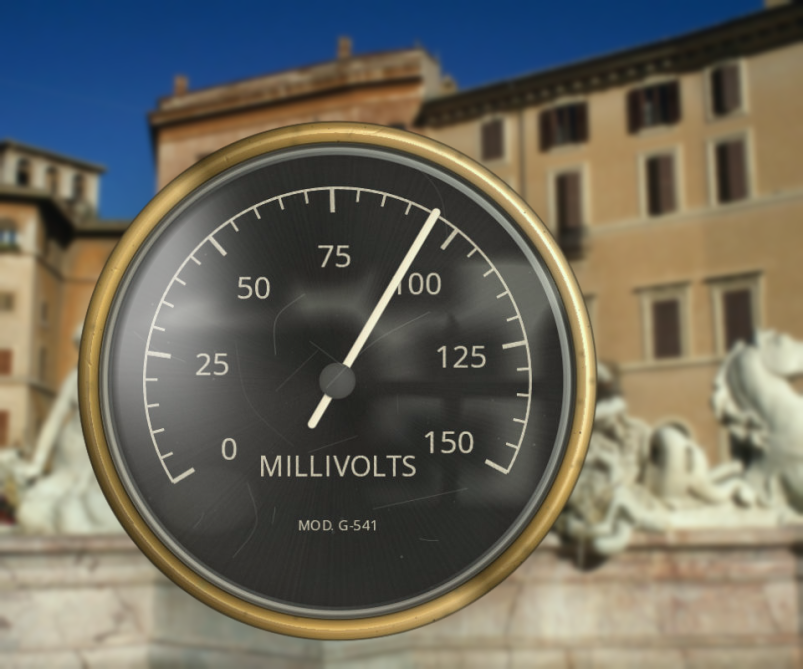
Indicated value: 95 mV
